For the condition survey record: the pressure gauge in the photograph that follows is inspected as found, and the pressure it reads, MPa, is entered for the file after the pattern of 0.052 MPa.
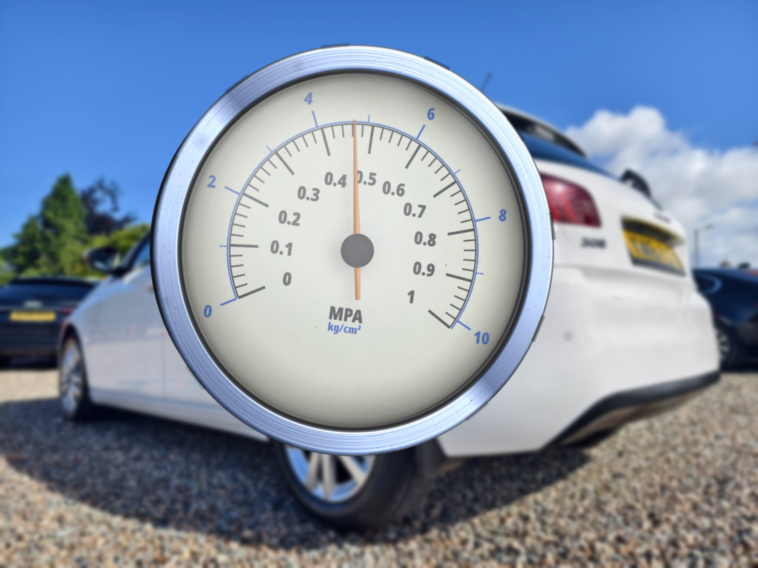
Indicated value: 0.46 MPa
